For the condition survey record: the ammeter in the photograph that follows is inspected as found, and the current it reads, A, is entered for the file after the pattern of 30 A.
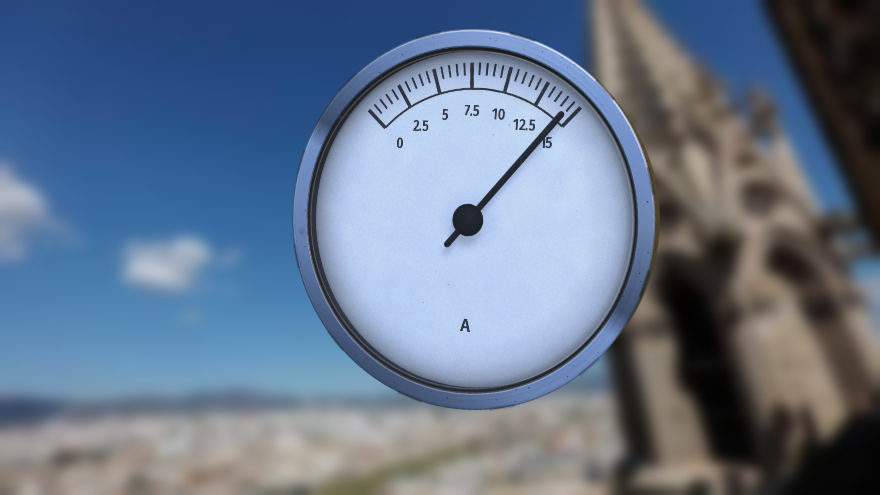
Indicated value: 14.5 A
